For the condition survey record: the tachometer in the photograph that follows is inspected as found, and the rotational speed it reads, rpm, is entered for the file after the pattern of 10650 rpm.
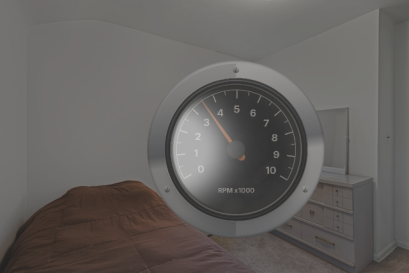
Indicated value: 3500 rpm
